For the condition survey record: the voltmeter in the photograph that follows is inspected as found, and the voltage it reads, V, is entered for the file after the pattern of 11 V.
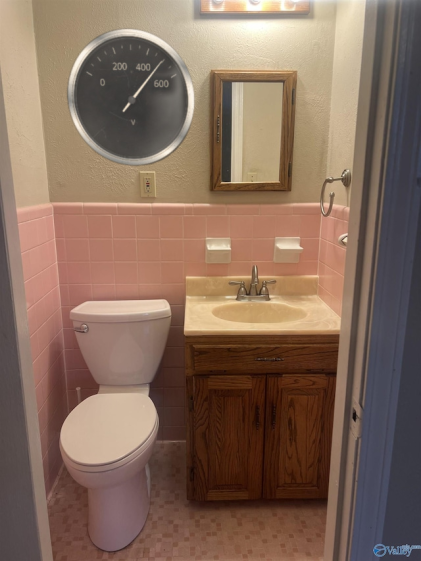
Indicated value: 500 V
